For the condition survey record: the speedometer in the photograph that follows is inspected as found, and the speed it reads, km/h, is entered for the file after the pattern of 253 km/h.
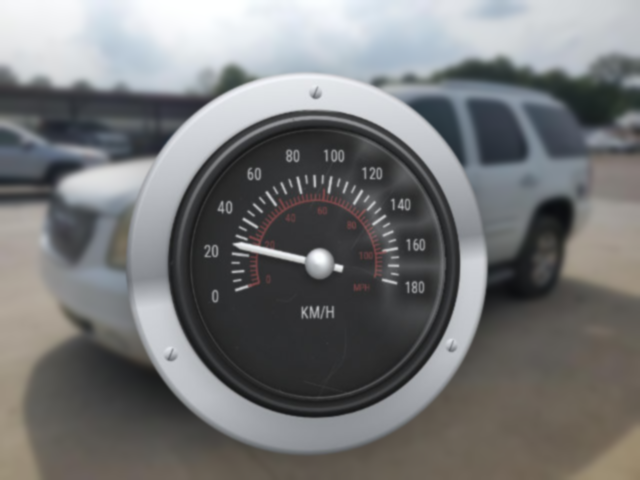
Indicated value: 25 km/h
